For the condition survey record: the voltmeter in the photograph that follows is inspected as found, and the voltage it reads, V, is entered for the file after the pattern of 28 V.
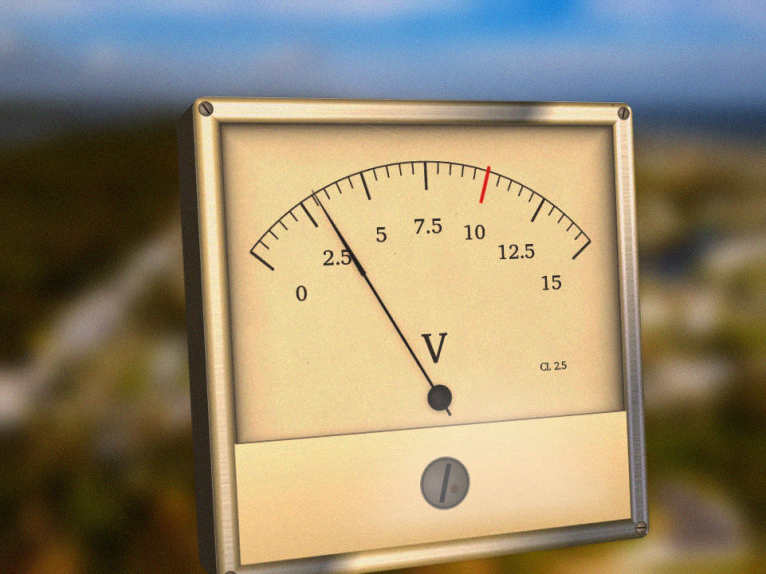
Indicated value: 3 V
